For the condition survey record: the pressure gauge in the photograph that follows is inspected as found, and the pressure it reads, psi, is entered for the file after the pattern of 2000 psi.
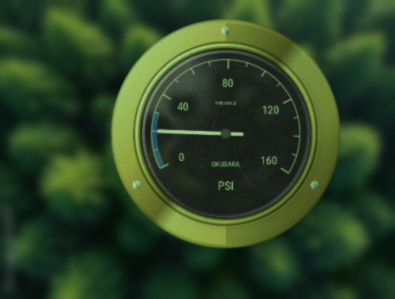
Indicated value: 20 psi
